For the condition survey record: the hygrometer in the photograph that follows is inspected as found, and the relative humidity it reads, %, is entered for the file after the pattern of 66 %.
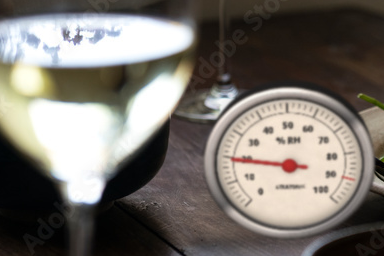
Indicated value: 20 %
